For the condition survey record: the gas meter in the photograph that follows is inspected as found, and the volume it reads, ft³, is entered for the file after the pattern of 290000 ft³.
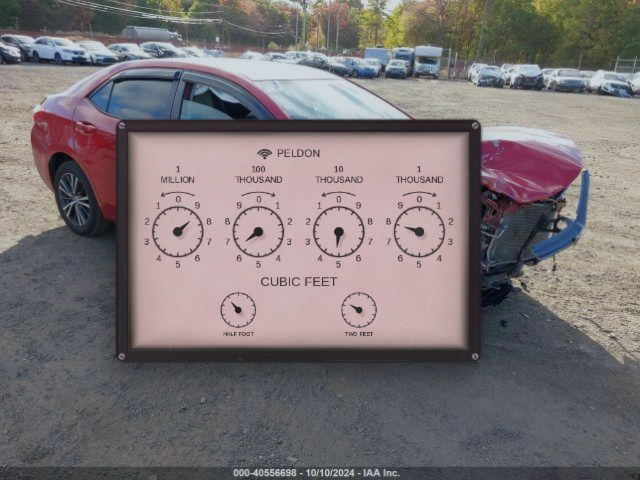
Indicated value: 864800 ft³
